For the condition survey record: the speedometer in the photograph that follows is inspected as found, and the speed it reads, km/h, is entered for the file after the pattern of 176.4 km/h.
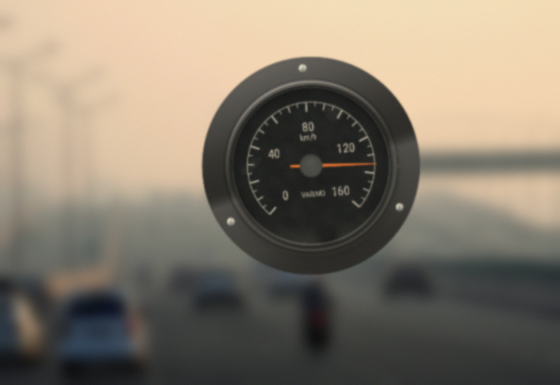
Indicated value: 135 km/h
